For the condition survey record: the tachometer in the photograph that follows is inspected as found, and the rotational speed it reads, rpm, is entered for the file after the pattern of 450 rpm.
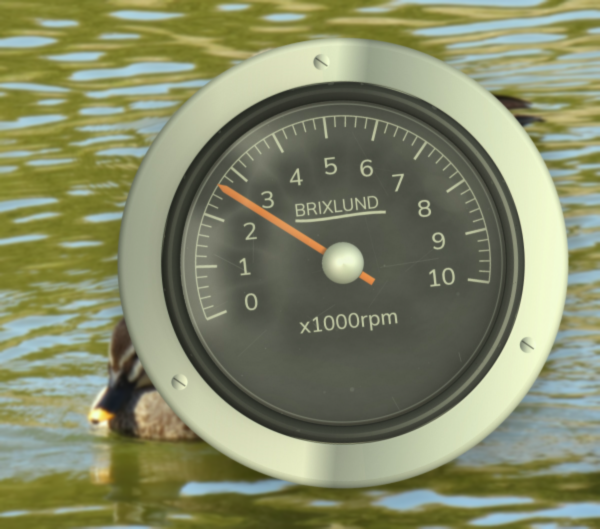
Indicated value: 2600 rpm
